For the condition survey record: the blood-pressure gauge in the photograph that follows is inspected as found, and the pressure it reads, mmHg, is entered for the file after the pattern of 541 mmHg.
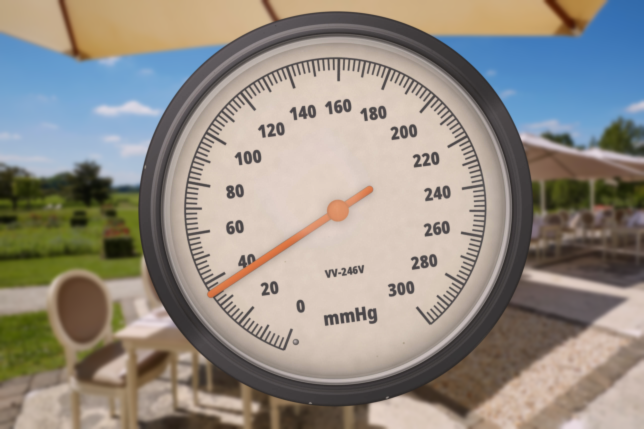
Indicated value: 36 mmHg
